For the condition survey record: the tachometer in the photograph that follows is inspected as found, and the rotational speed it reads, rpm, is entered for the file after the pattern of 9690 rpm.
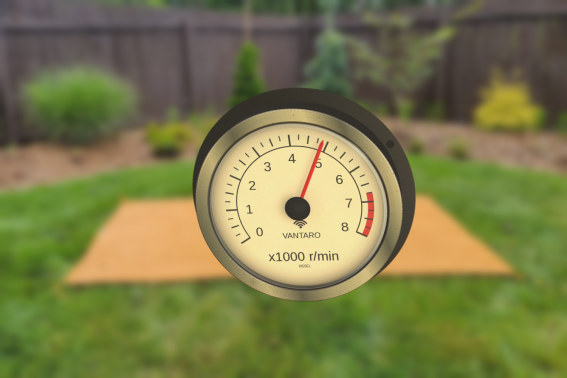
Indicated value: 4875 rpm
